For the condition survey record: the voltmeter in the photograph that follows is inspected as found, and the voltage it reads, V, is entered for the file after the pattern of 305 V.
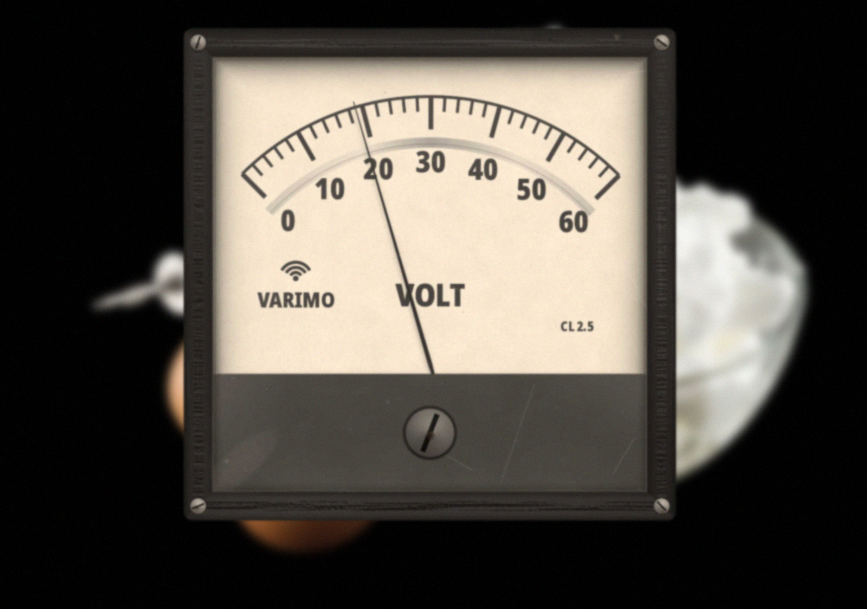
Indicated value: 19 V
